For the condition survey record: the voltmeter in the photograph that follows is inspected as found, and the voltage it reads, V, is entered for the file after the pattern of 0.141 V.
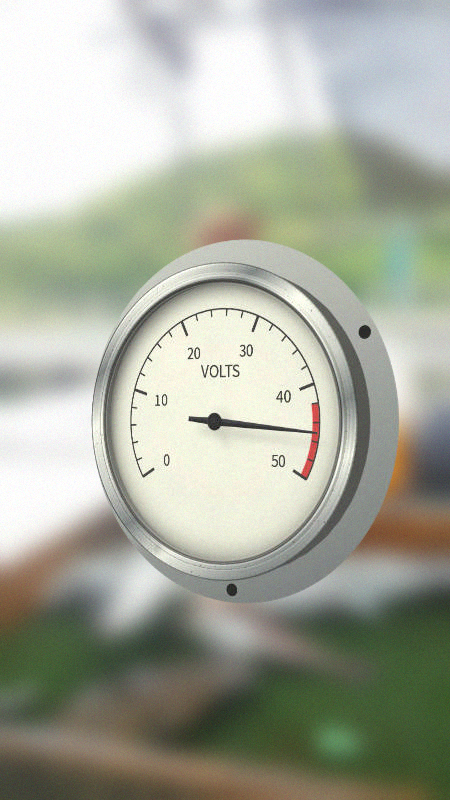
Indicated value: 45 V
